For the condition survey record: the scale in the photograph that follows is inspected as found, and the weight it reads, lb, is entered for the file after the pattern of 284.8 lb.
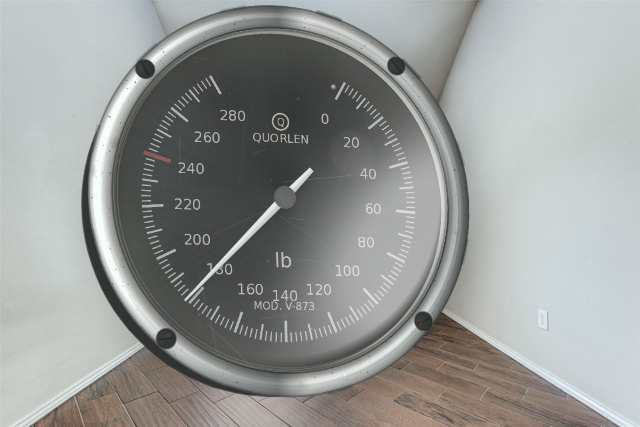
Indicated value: 182 lb
